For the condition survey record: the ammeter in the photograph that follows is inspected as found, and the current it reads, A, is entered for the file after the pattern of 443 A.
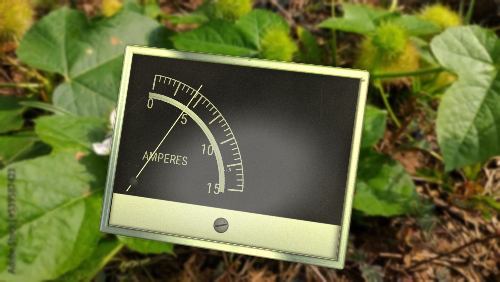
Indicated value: 4.5 A
